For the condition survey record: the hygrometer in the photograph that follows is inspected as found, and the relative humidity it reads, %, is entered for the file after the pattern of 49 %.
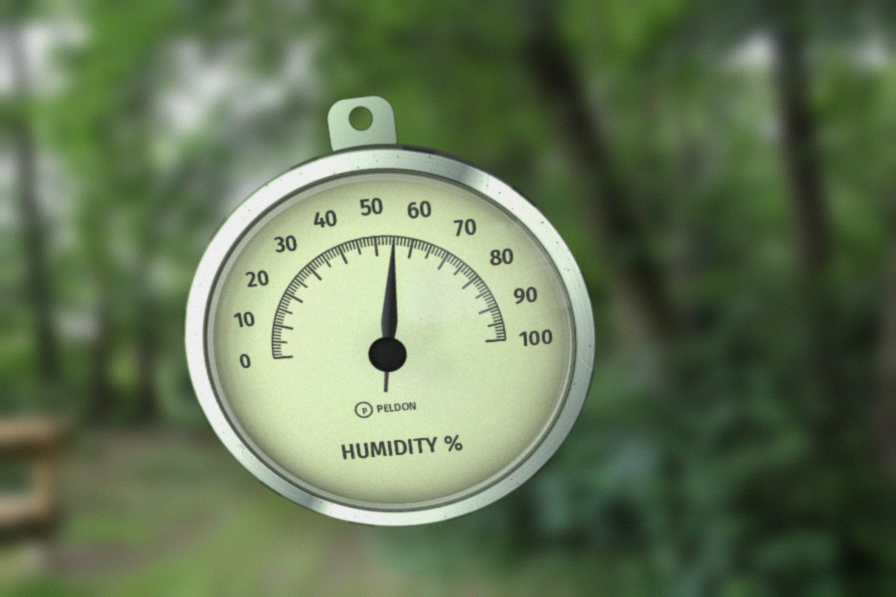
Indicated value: 55 %
